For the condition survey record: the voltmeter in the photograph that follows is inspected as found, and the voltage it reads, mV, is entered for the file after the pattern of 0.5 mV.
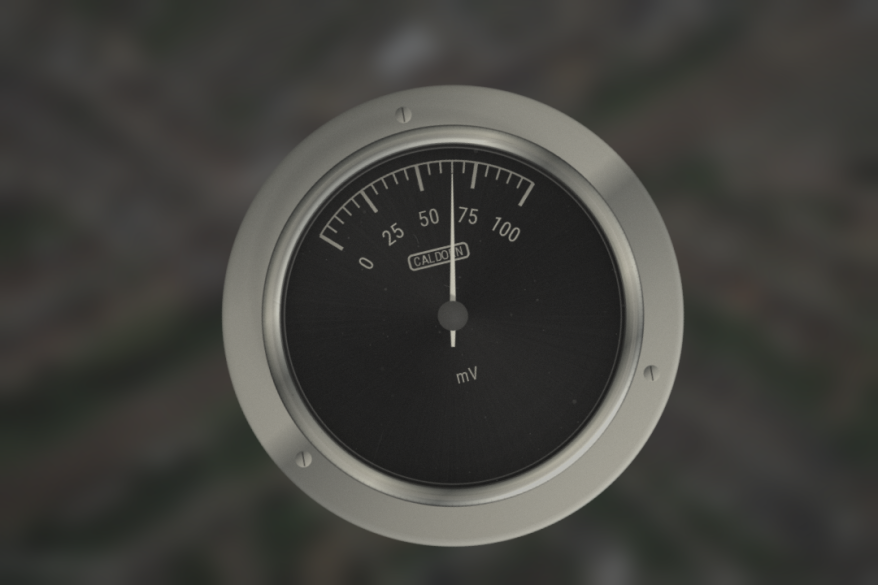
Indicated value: 65 mV
